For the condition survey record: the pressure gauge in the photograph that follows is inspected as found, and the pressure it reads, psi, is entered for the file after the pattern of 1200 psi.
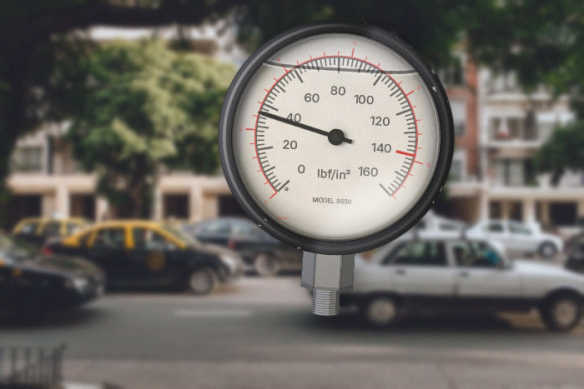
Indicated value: 36 psi
